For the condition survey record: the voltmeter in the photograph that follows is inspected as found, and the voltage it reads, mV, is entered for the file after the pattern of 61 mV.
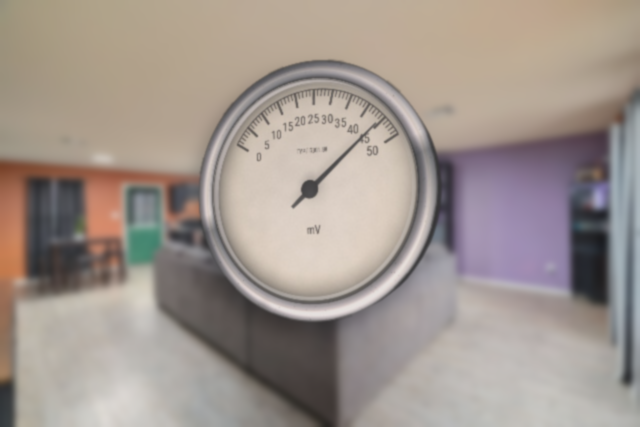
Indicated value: 45 mV
